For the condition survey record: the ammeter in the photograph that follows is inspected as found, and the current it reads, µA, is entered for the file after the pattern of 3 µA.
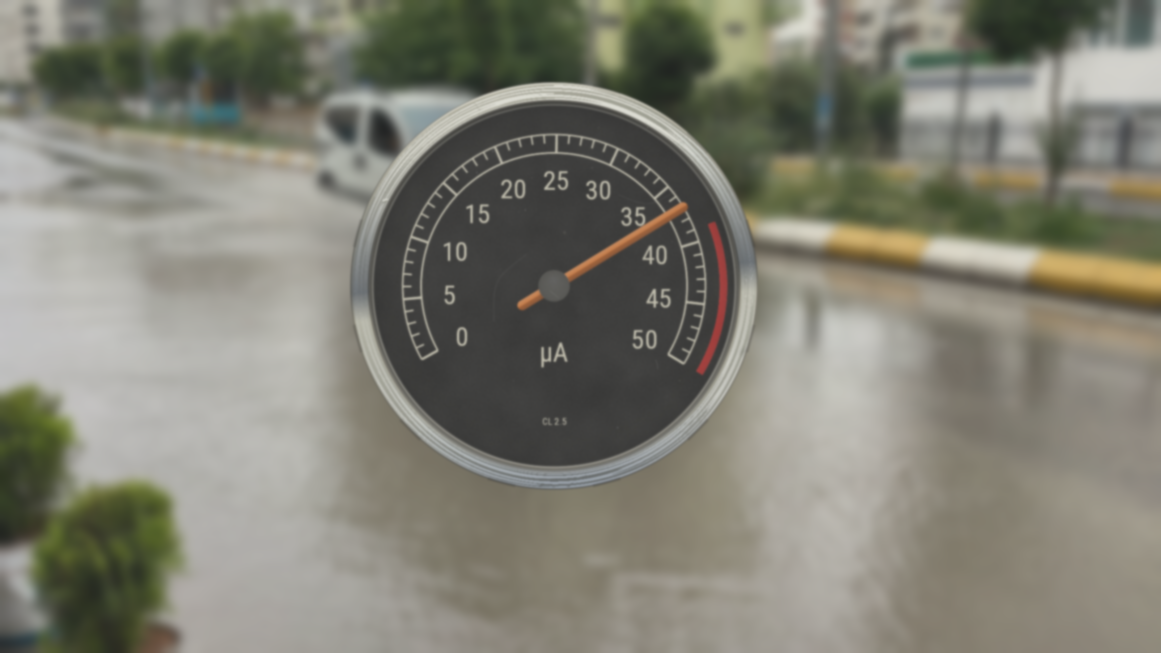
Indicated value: 37 µA
